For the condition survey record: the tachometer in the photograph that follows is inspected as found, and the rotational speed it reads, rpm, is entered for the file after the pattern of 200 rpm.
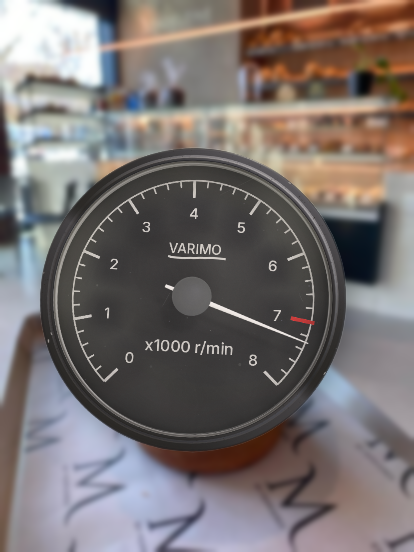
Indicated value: 7300 rpm
